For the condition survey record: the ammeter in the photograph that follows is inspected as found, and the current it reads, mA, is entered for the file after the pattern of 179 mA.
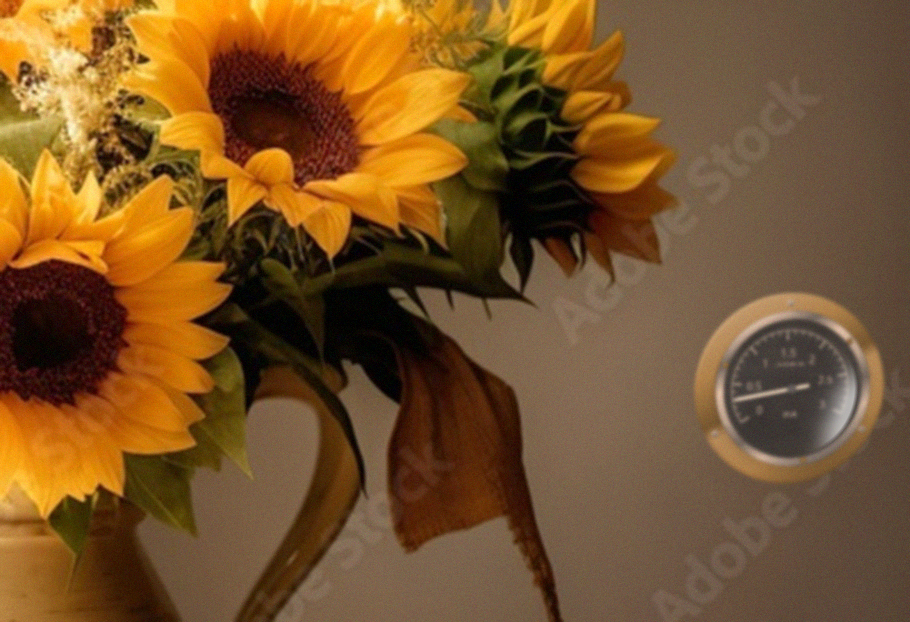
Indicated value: 0.3 mA
